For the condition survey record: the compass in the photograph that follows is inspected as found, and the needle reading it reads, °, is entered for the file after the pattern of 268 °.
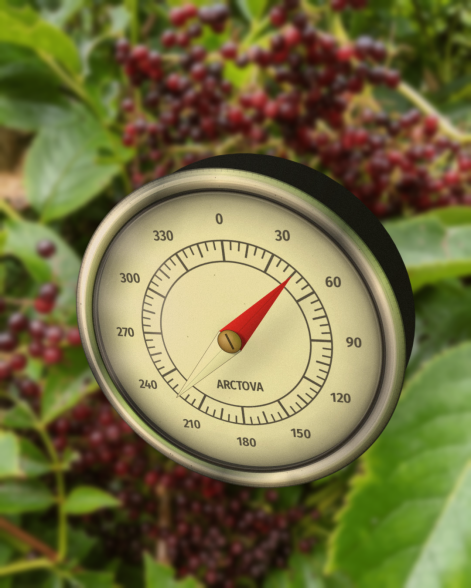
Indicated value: 45 °
